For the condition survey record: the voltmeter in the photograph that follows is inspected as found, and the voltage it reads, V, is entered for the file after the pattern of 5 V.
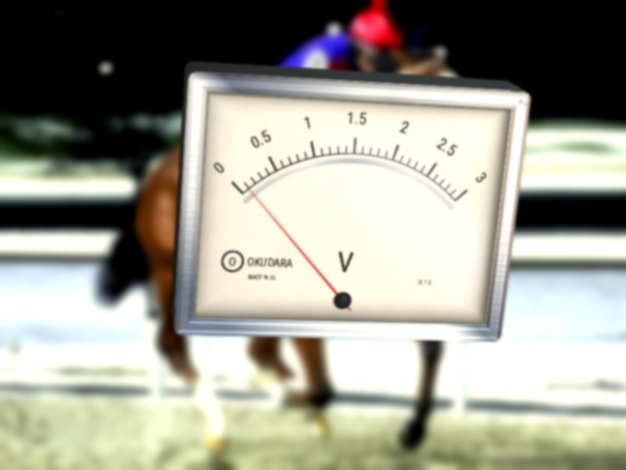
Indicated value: 0.1 V
